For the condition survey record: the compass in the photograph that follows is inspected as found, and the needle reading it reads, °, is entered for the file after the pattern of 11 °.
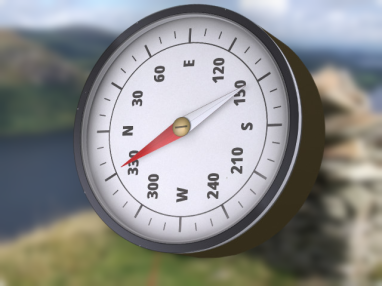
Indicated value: 330 °
